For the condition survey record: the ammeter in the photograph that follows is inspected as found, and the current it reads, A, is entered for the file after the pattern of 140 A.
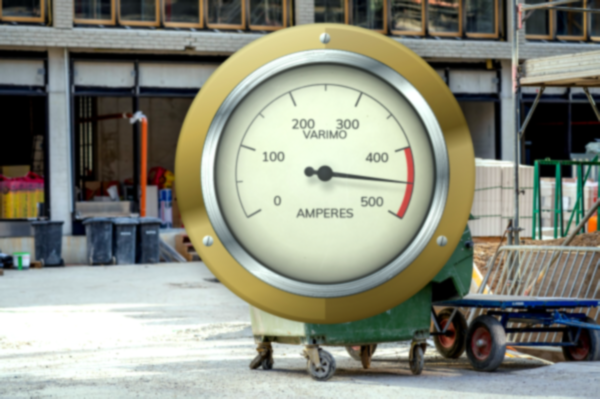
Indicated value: 450 A
